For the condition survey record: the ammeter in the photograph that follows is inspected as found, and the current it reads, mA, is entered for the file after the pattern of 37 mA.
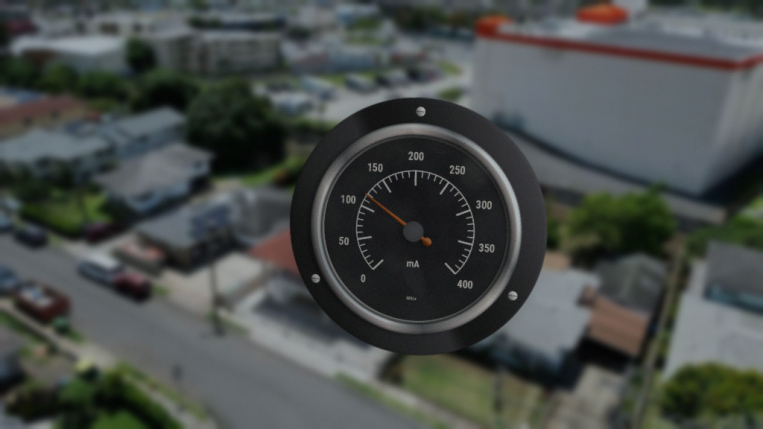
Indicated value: 120 mA
